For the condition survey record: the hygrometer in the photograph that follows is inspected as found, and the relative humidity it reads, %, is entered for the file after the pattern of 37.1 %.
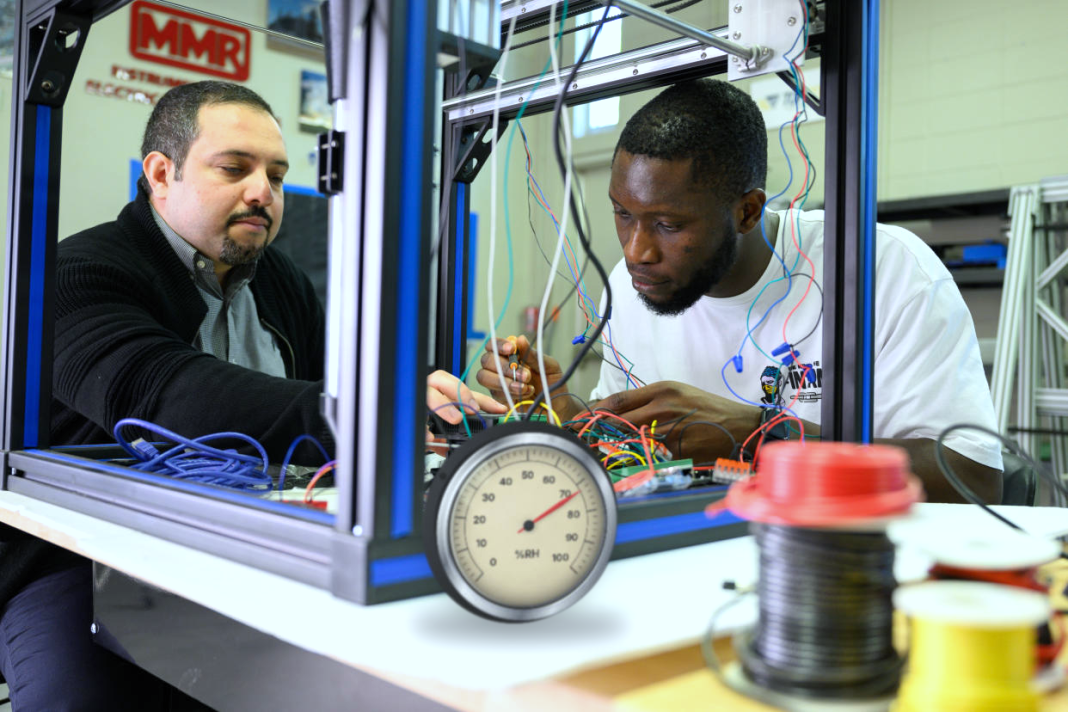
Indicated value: 72 %
